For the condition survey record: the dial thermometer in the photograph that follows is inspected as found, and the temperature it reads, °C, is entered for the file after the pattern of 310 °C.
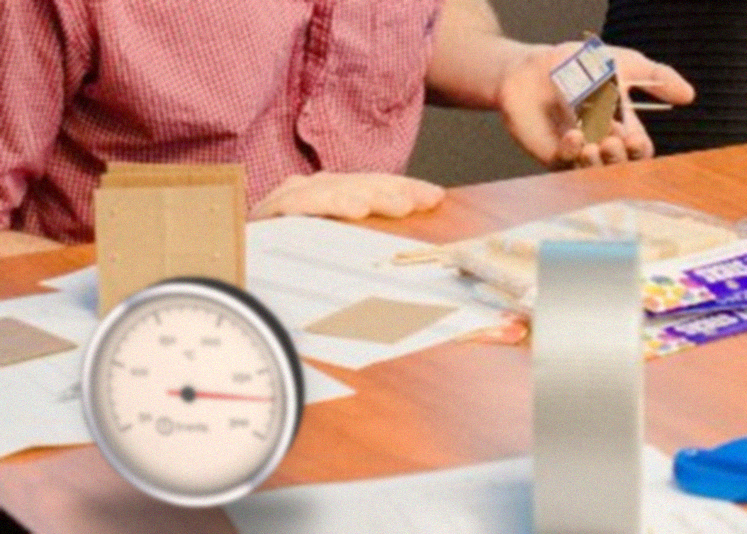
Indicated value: 270 °C
